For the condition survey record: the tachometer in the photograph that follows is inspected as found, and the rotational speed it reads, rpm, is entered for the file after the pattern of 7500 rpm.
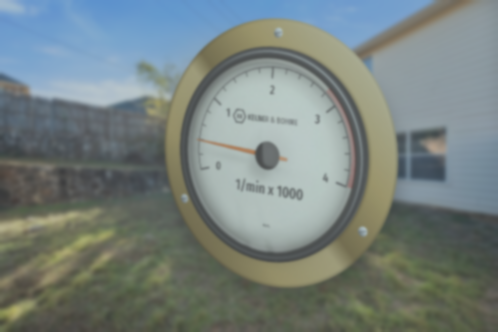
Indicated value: 400 rpm
